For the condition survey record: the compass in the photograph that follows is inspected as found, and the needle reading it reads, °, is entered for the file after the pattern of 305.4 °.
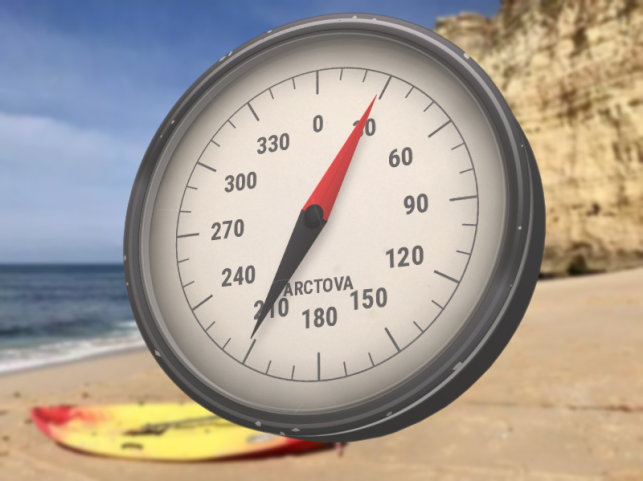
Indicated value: 30 °
